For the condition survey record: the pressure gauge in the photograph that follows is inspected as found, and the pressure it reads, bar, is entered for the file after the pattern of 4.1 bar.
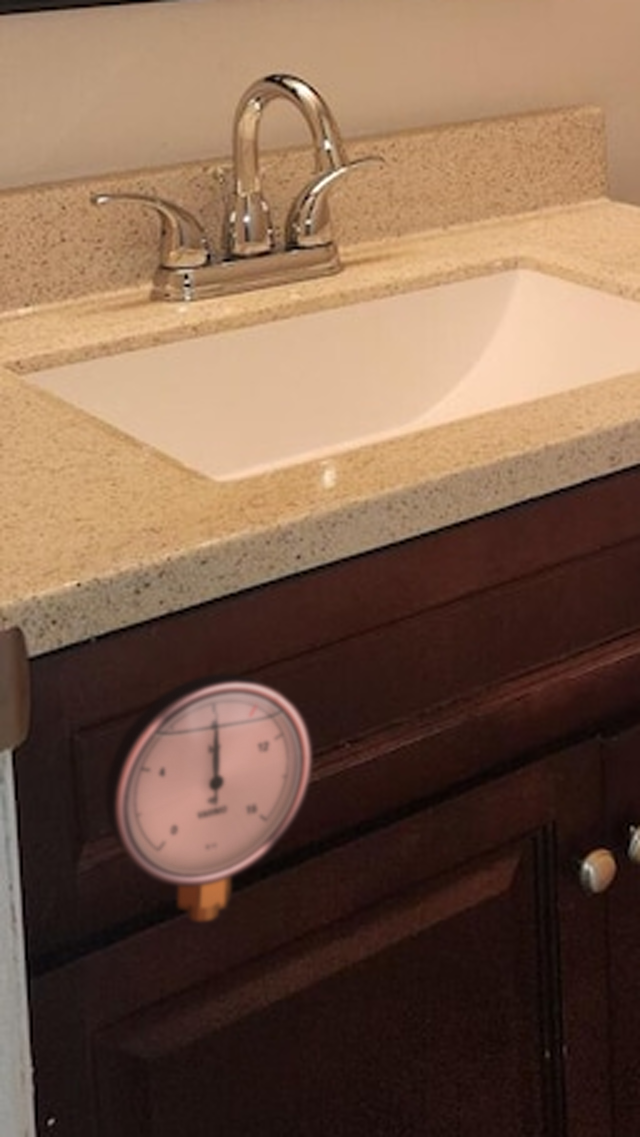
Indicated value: 8 bar
